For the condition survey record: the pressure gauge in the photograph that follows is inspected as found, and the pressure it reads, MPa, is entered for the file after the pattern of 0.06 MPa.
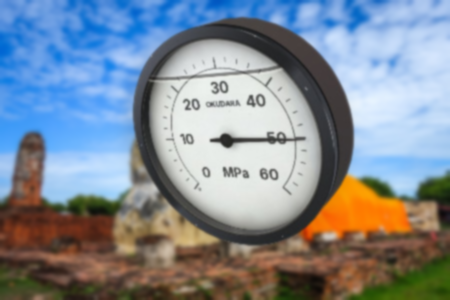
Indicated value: 50 MPa
